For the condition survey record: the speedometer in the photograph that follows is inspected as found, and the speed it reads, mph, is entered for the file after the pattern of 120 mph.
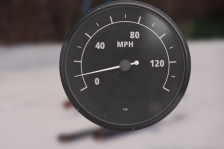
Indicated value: 10 mph
